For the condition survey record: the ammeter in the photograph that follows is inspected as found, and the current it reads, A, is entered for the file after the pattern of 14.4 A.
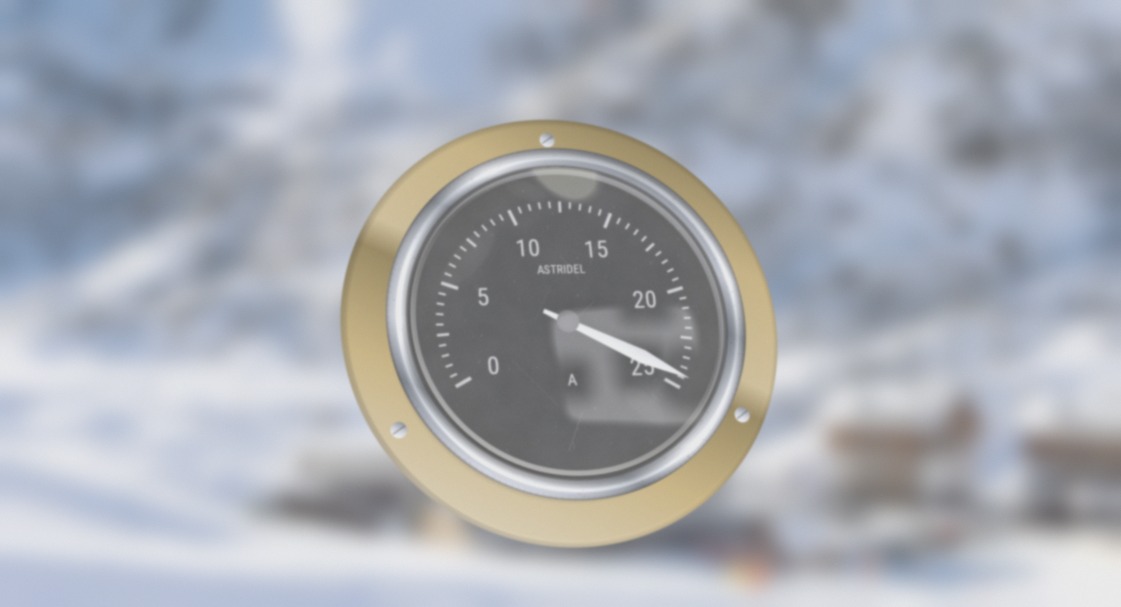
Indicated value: 24.5 A
